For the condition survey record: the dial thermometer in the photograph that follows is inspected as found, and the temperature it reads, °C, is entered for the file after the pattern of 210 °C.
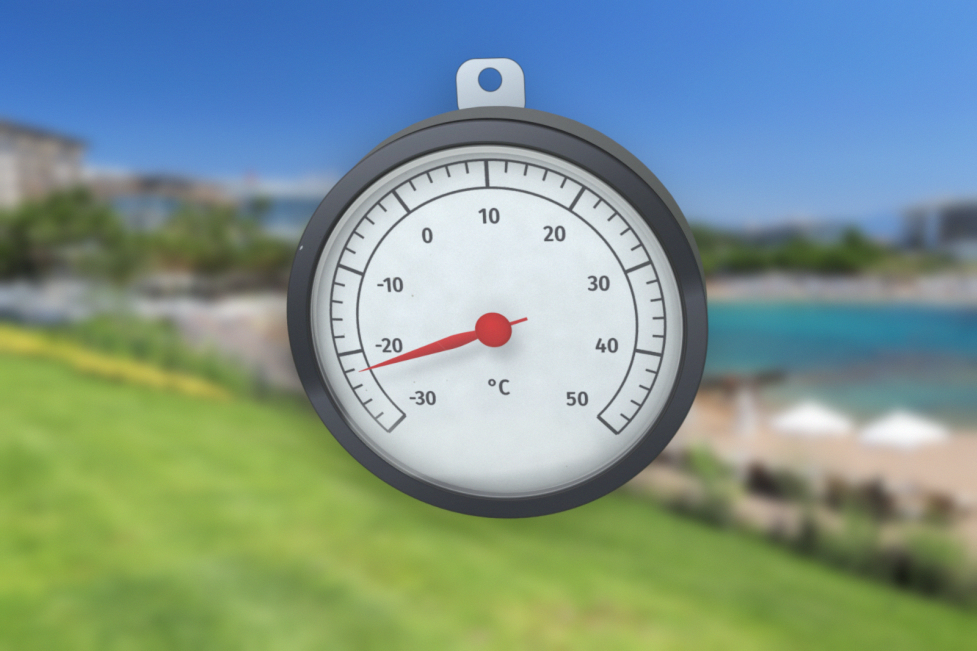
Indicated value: -22 °C
